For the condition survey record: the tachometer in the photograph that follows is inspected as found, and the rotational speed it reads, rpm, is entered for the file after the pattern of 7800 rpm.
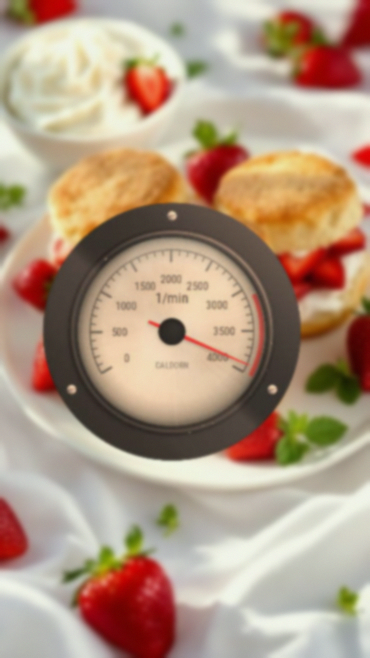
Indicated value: 3900 rpm
